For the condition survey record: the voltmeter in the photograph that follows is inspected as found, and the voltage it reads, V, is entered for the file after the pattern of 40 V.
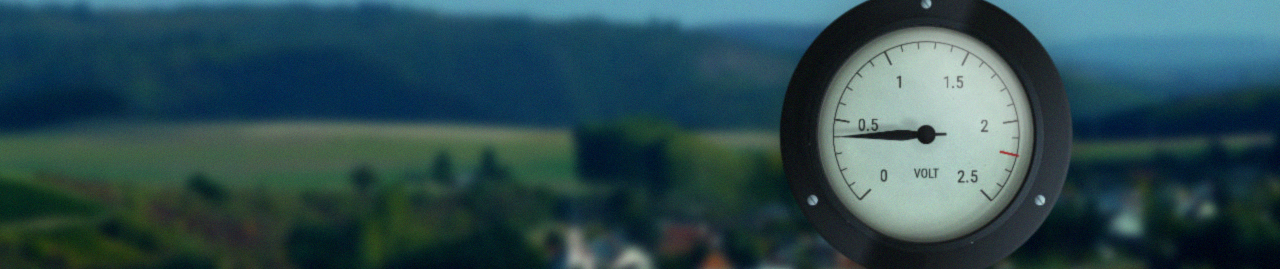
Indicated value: 0.4 V
